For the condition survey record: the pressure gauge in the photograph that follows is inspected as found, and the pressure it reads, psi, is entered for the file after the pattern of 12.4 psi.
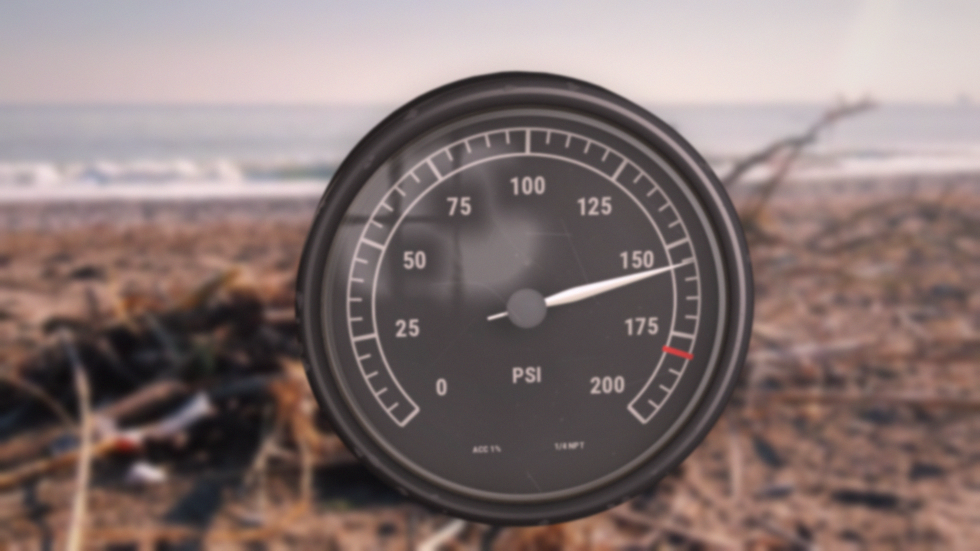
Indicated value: 155 psi
